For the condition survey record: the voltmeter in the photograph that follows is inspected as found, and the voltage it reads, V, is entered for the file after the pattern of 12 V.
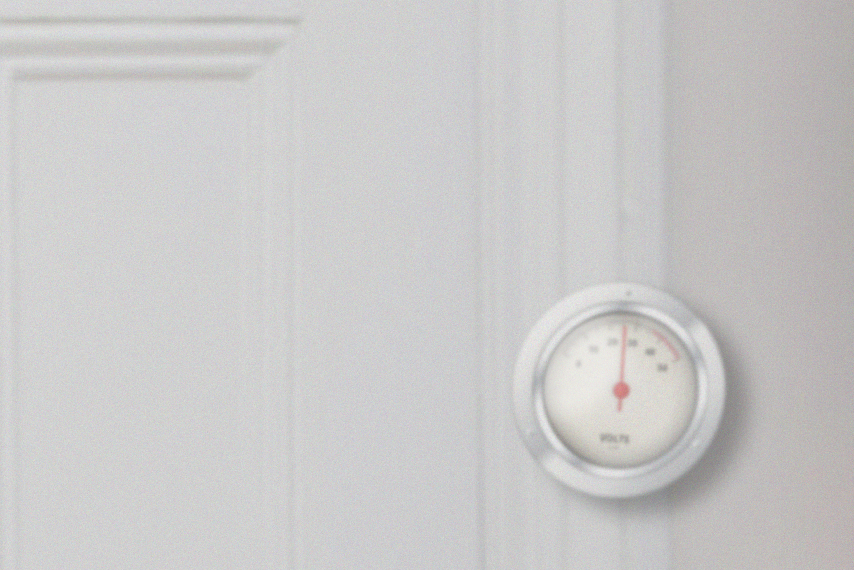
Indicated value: 25 V
